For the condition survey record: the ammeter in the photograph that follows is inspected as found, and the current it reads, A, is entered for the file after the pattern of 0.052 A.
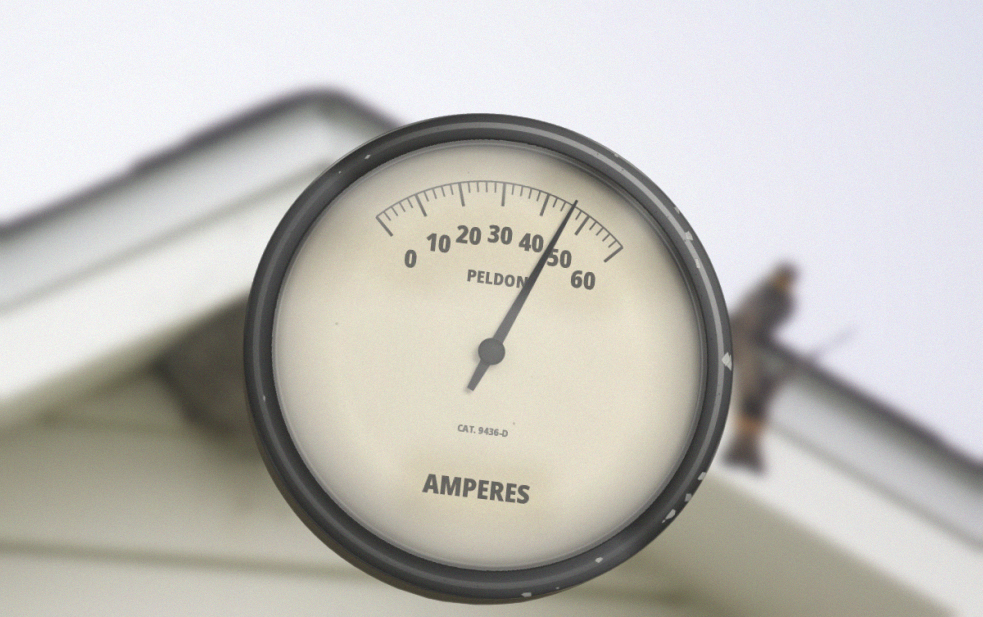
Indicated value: 46 A
